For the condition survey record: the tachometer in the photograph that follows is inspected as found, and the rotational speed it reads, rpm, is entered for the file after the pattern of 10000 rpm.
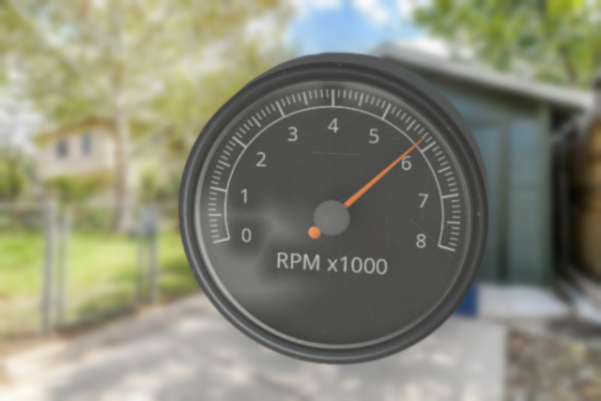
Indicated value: 5800 rpm
